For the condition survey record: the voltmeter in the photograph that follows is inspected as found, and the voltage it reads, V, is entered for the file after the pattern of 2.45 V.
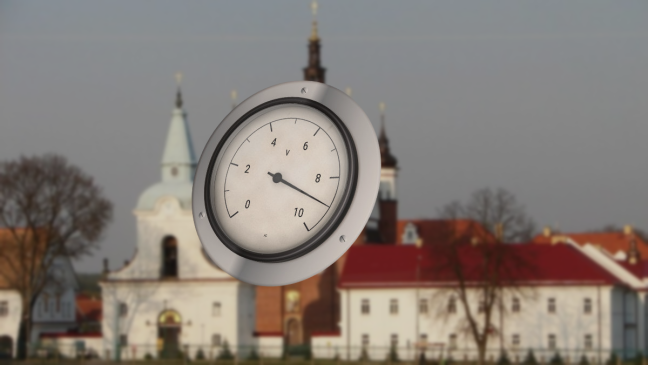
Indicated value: 9 V
